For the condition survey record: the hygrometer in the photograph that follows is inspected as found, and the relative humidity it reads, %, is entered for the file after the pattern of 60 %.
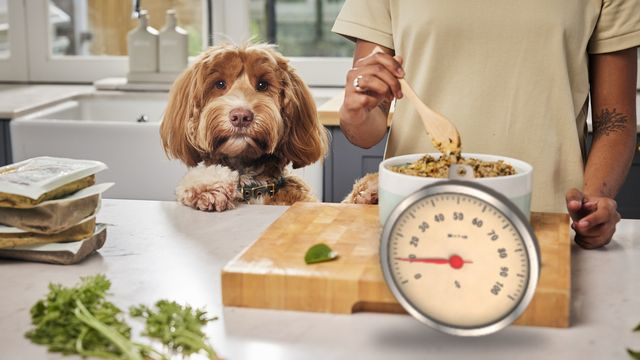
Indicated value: 10 %
